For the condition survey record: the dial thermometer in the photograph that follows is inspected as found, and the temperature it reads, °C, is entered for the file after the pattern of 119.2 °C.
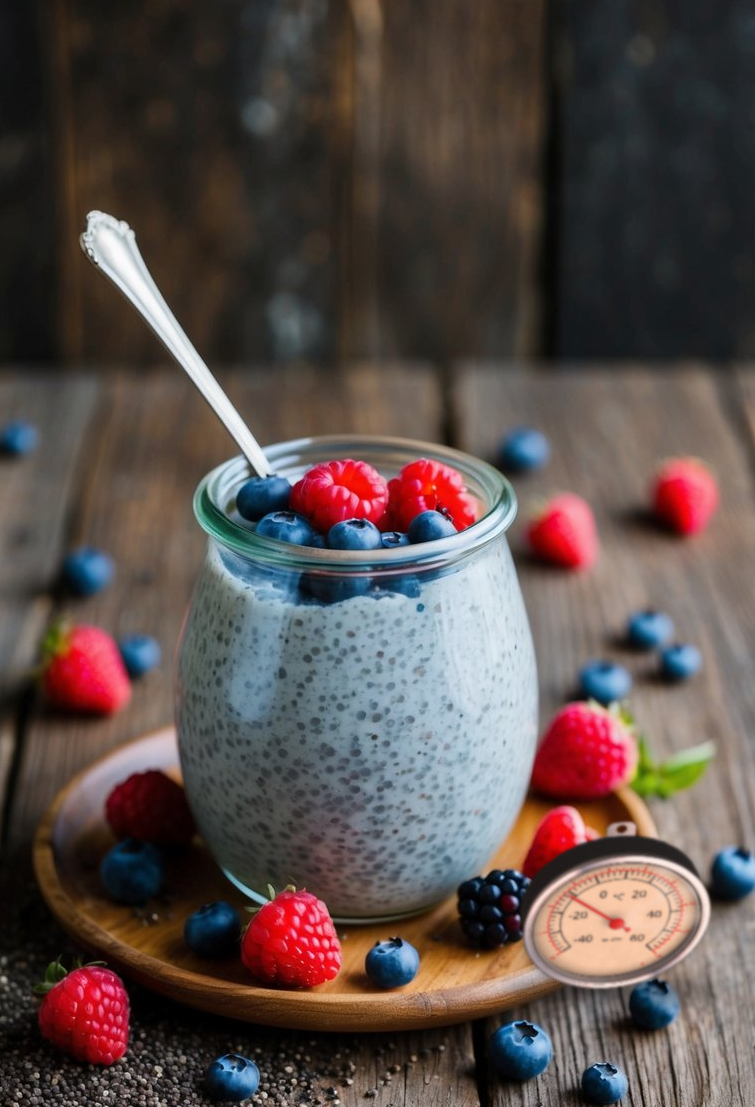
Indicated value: -10 °C
